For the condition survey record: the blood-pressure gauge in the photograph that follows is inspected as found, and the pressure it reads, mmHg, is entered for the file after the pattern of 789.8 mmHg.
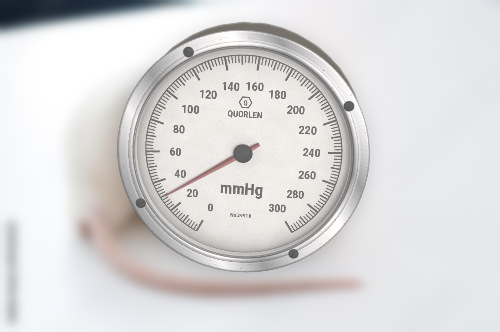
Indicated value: 30 mmHg
